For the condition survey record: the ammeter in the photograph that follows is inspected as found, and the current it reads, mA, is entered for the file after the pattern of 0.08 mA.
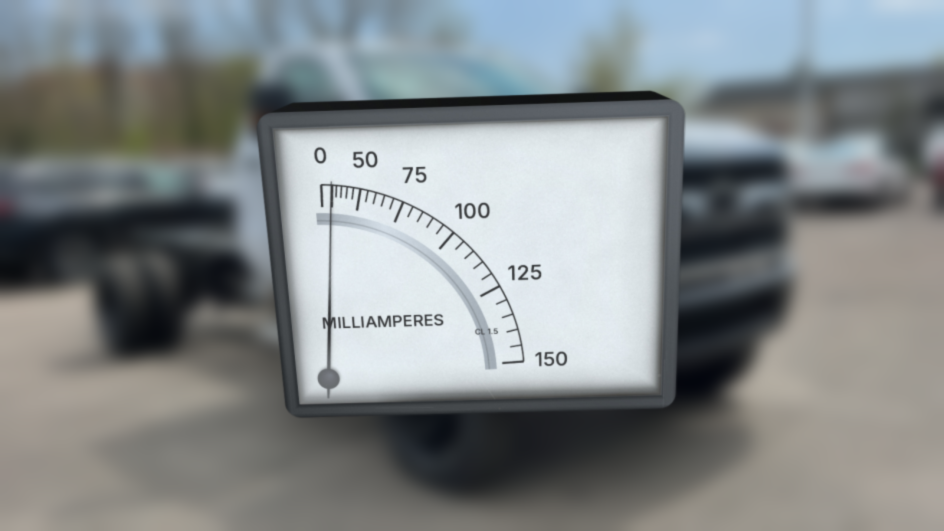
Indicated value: 25 mA
